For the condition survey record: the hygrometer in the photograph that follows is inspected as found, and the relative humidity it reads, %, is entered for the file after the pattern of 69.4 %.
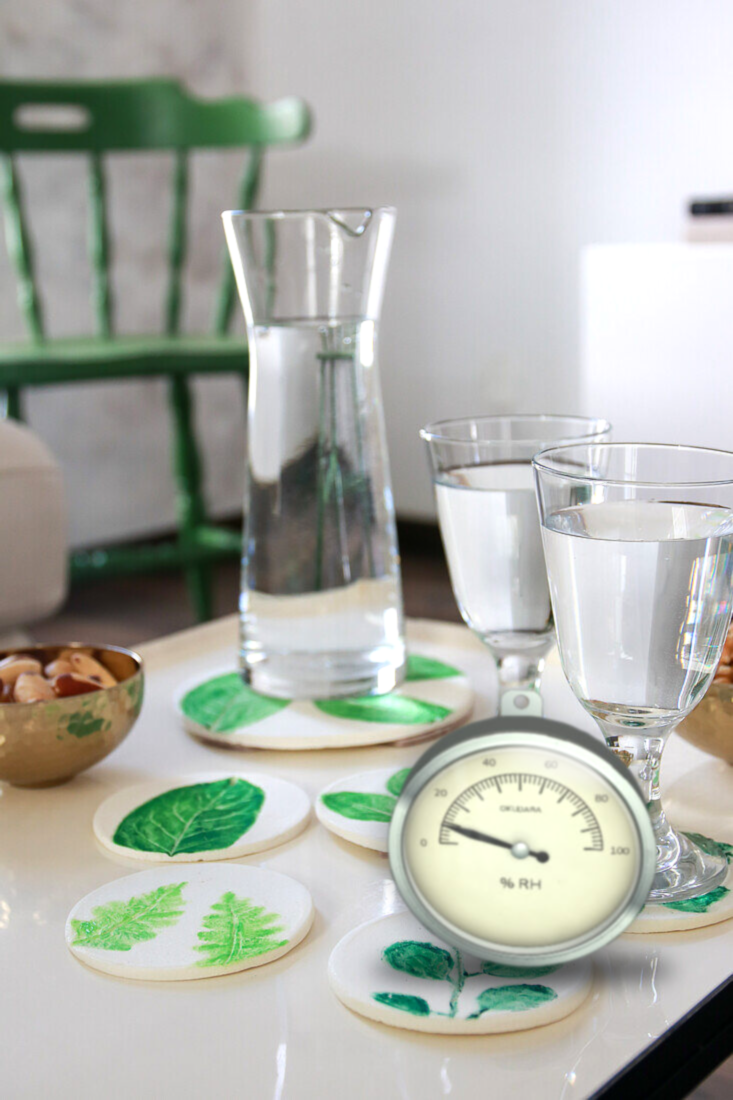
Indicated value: 10 %
